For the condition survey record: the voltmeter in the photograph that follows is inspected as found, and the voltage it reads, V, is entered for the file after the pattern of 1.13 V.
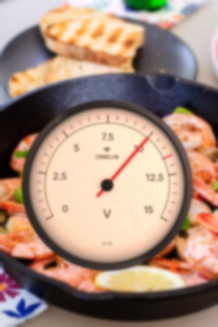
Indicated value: 10 V
